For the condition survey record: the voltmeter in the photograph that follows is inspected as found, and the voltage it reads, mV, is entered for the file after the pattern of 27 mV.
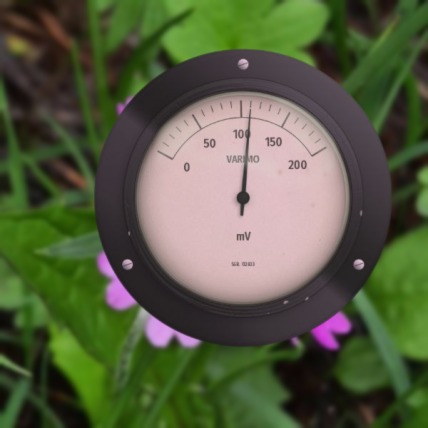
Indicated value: 110 mV
